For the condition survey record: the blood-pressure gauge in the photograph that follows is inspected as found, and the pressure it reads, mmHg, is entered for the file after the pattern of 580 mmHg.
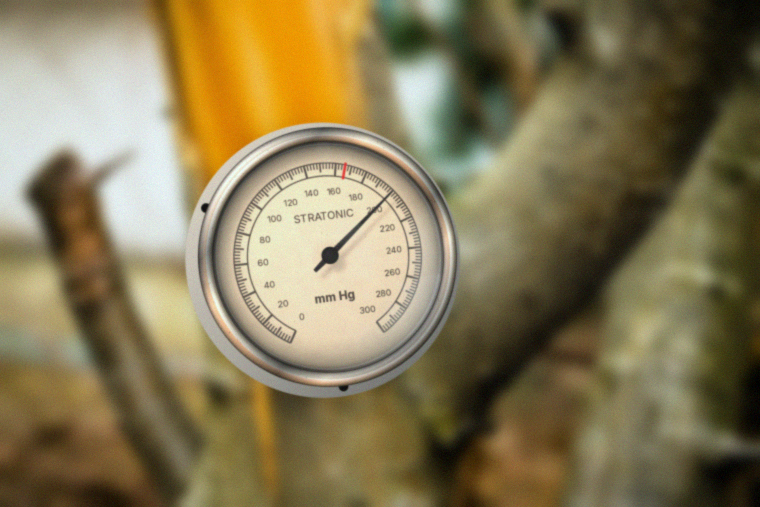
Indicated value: 200 mmHg
